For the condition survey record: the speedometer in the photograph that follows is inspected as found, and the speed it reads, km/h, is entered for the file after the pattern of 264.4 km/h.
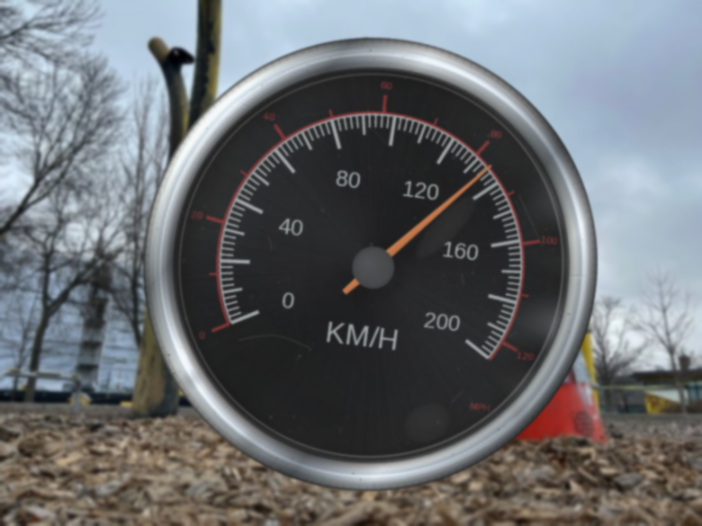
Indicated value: 134 km/h
